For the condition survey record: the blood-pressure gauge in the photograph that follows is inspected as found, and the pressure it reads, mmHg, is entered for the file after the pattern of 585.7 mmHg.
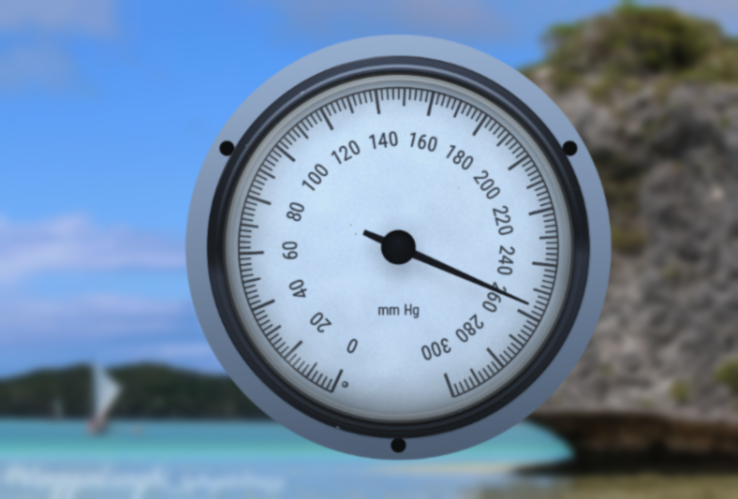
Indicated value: 256 mmHg
